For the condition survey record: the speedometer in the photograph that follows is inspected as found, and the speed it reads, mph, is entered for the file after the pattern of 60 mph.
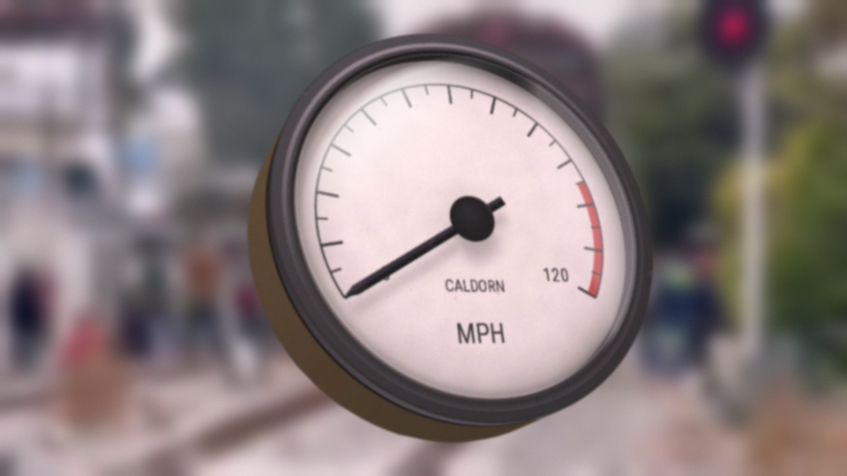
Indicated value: 0 mph
